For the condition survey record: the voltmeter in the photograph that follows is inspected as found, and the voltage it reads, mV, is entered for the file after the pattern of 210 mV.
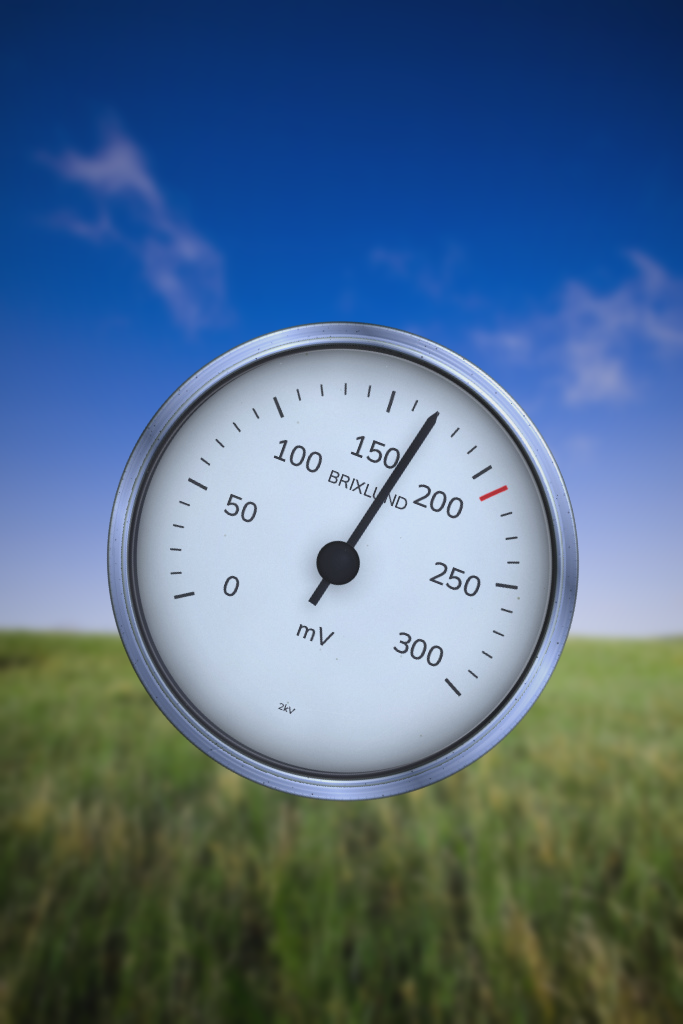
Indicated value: 170 mV
